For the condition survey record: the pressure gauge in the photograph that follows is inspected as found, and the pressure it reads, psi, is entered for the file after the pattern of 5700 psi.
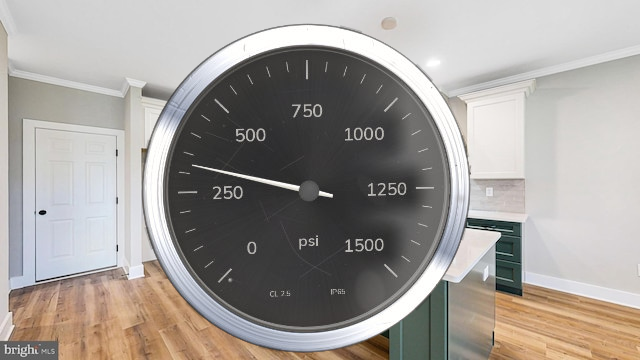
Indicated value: 325 psi
